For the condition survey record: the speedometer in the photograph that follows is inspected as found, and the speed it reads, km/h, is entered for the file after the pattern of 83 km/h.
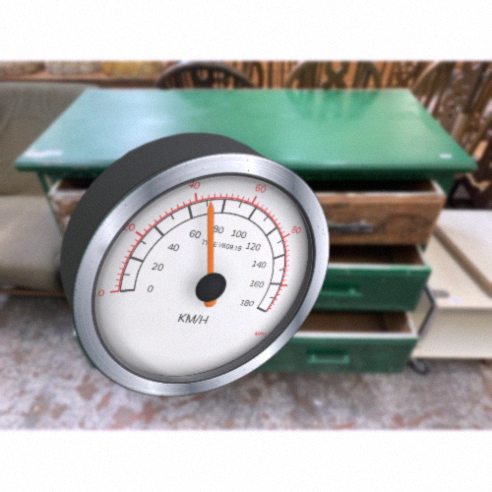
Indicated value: 70 km/h
